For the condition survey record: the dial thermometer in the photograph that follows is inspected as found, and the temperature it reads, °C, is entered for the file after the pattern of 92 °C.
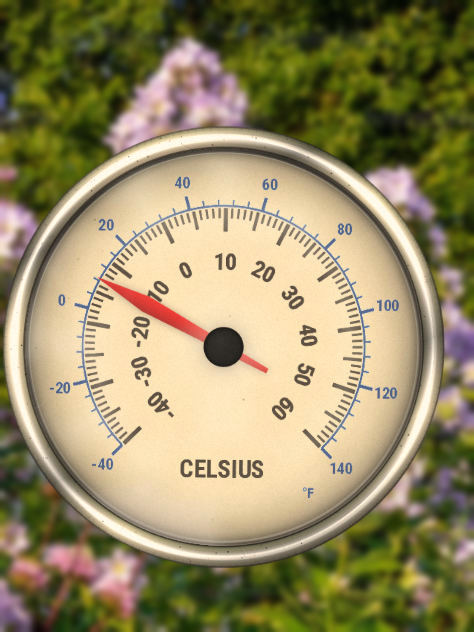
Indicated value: -13 °C
